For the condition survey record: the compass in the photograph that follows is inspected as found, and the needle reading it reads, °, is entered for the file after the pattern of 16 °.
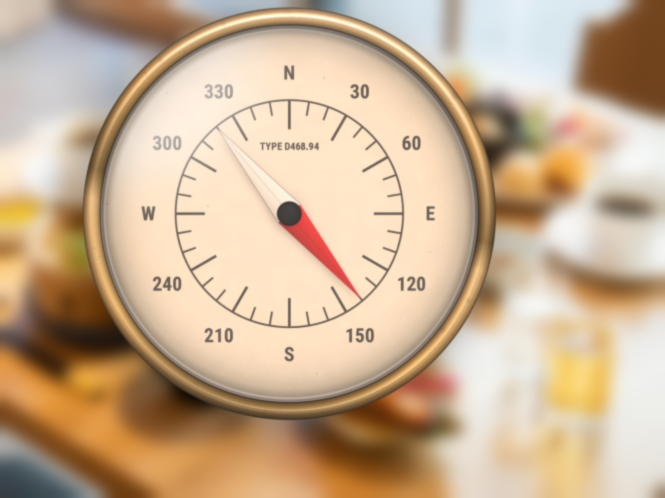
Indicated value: 140 °
